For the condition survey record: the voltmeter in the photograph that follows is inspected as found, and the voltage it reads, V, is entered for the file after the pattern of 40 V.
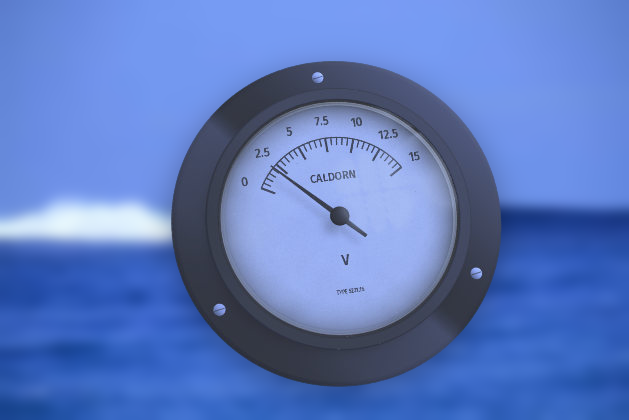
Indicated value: 2 V
